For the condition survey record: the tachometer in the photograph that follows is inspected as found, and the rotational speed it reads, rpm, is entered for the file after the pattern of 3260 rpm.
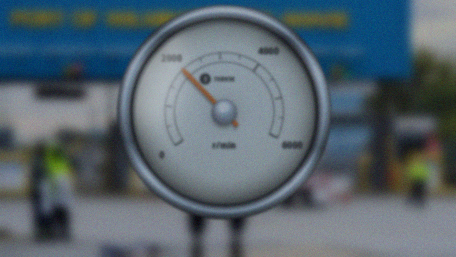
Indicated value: 2000 rpm
